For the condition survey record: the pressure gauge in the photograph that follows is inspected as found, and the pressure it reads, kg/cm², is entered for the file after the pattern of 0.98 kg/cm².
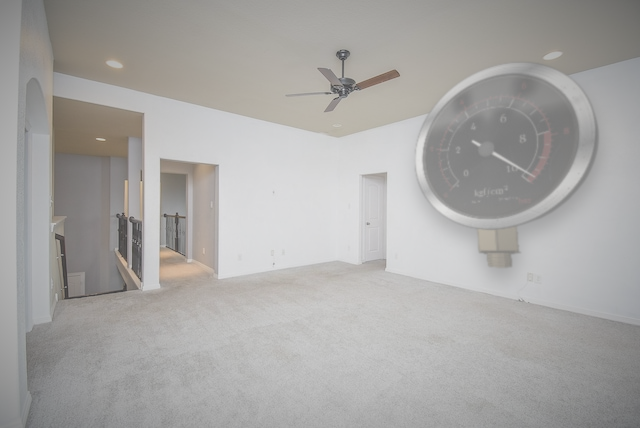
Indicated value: 9.75 kg/cm²
